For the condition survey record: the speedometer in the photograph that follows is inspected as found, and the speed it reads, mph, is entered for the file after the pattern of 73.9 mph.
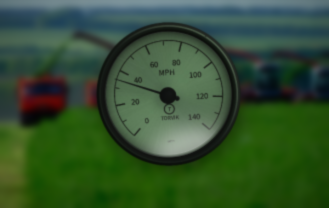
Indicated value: 35 mph
